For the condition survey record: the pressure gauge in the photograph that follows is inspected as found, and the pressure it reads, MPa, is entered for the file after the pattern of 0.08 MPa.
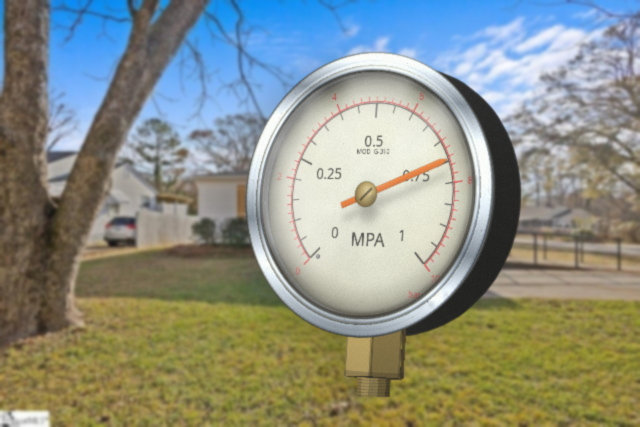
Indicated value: 0.75 MPa
